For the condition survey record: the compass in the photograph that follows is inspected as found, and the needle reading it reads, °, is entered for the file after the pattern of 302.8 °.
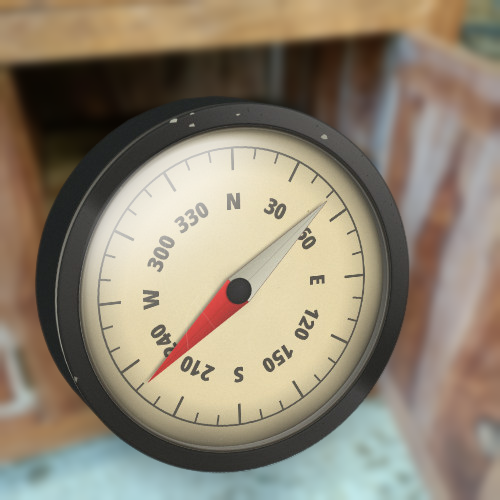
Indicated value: 230 °
